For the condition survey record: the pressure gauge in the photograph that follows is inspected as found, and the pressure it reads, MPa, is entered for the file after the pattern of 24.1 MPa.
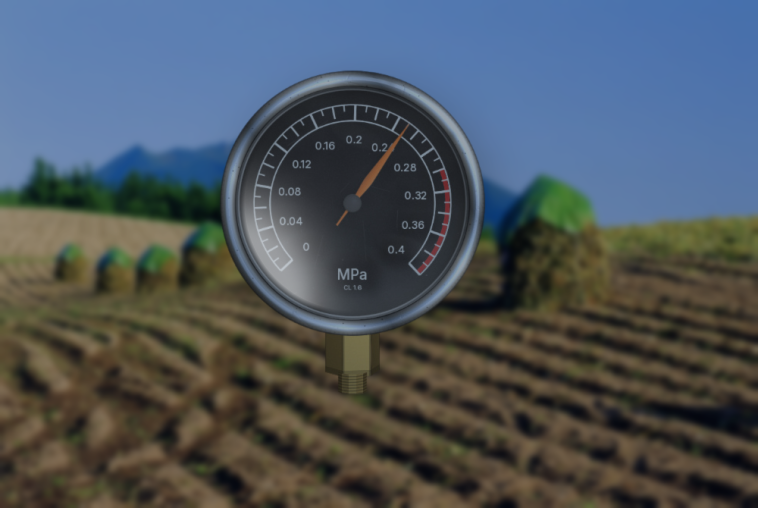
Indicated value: 0.25 MPa
